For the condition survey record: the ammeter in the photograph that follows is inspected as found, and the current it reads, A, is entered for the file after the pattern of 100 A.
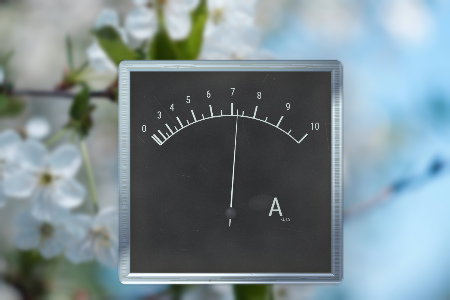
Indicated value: 7.25 A
